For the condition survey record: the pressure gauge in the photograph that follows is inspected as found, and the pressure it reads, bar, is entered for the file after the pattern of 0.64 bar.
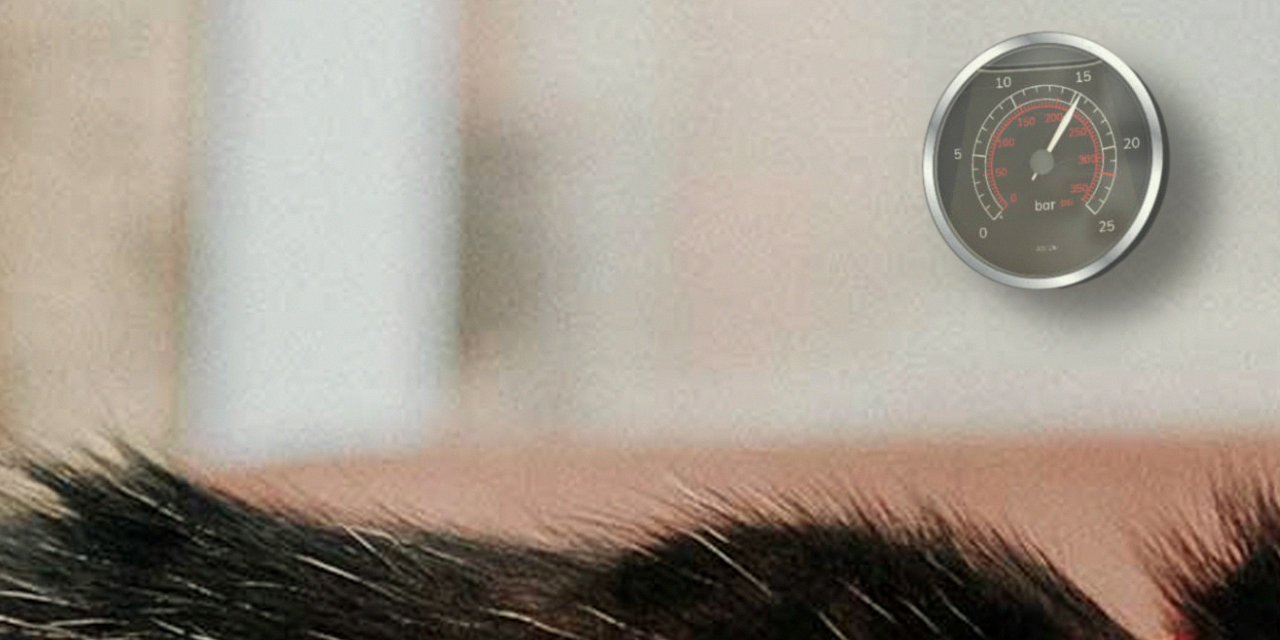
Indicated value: 15.5 bar
